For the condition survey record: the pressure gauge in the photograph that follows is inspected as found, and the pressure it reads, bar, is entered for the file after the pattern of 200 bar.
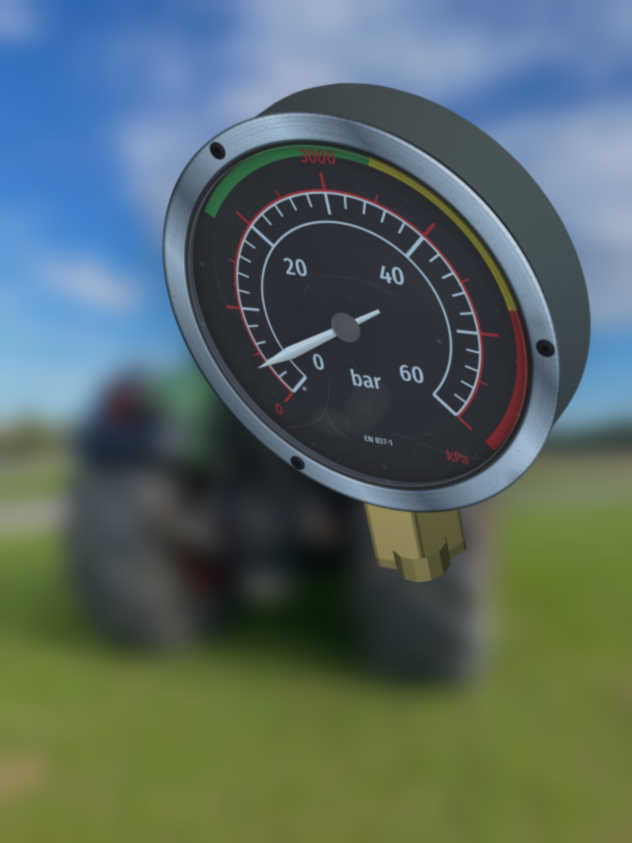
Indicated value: 4 bar
